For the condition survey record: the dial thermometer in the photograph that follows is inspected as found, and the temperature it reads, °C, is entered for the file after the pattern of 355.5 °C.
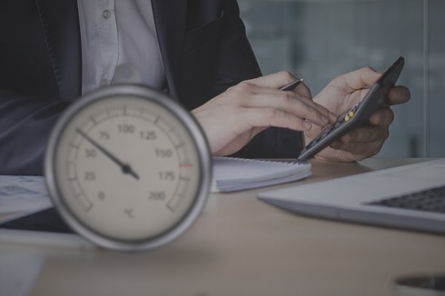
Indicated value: 62.5 °C
